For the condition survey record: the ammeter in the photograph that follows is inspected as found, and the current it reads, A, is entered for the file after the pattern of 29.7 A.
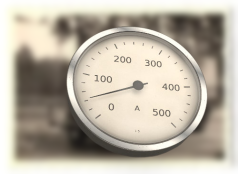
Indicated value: 40 A
